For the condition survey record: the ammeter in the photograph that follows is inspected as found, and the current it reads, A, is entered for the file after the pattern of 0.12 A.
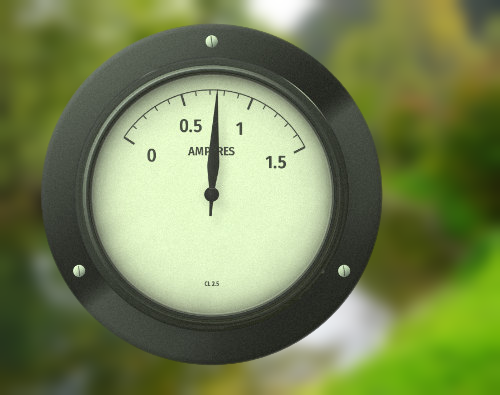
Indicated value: 0.75 A
